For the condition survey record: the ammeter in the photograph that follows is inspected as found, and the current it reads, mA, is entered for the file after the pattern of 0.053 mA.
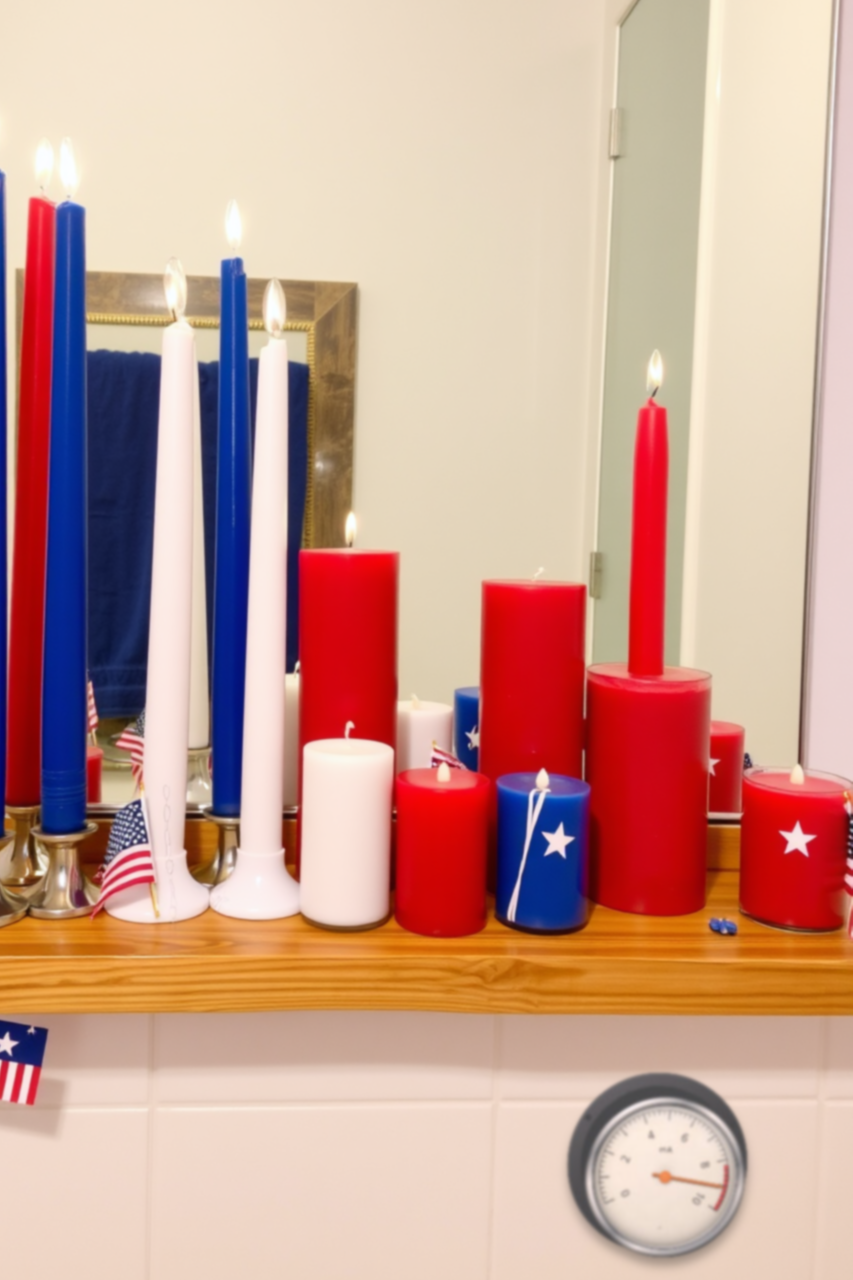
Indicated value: 9 mA
